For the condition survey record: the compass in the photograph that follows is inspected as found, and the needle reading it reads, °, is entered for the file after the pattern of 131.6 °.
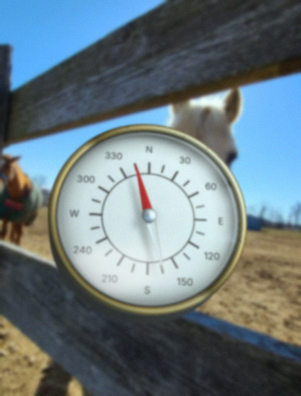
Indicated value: 345 °
